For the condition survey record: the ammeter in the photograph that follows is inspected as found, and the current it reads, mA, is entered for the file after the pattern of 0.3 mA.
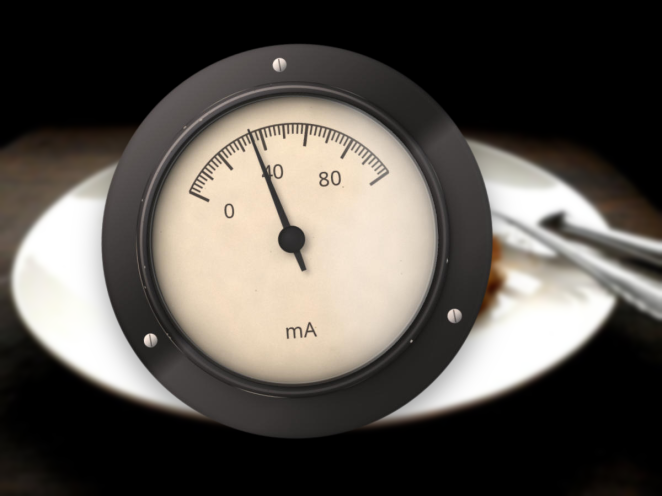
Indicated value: 36 mA
